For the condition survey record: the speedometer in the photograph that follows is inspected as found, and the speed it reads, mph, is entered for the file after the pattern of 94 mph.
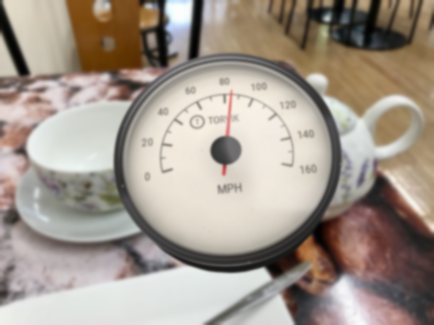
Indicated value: 85 mph
